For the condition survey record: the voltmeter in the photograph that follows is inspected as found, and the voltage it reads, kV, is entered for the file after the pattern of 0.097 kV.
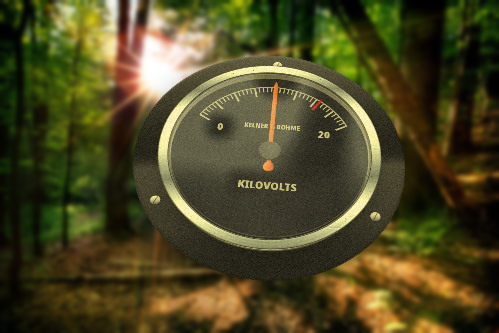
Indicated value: 10 kV
